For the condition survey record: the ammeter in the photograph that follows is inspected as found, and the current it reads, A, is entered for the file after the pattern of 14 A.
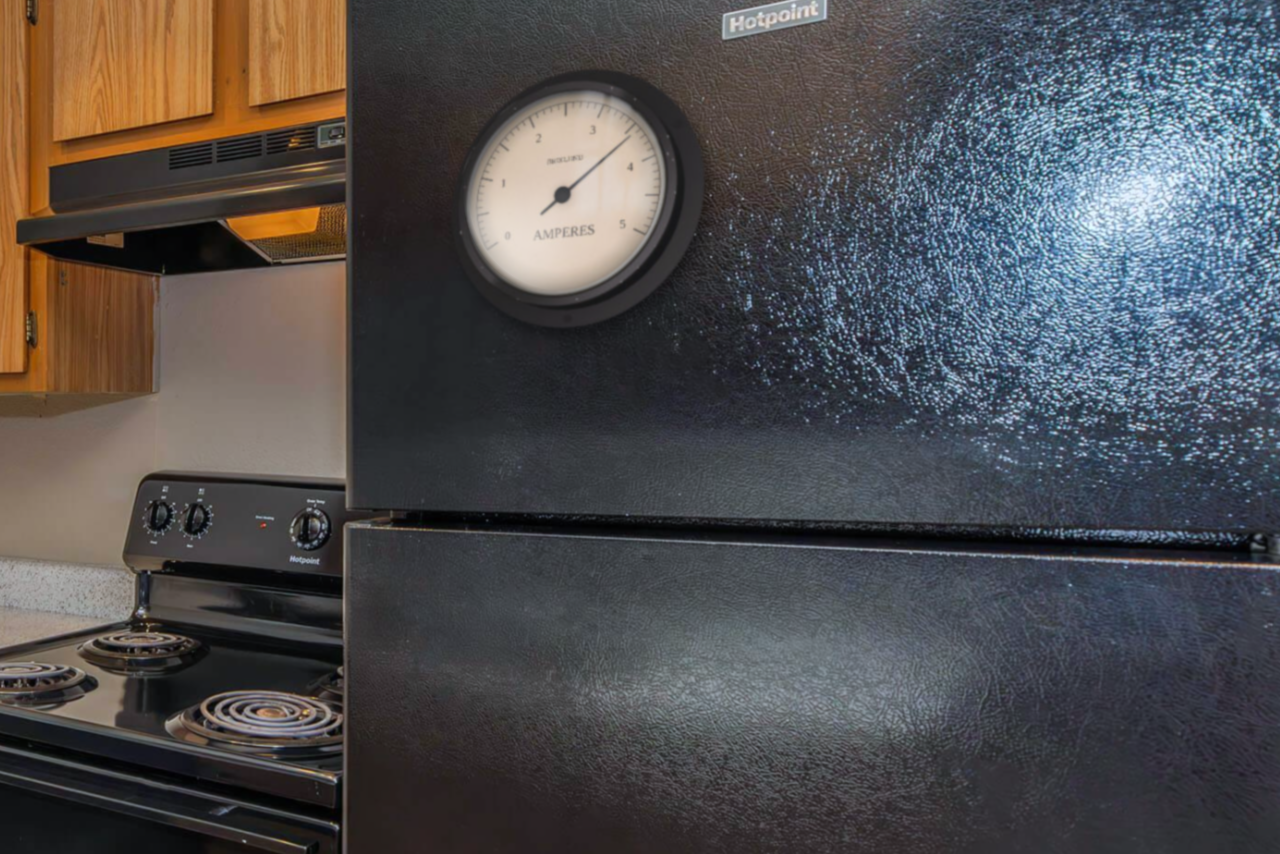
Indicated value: 3.6 A
